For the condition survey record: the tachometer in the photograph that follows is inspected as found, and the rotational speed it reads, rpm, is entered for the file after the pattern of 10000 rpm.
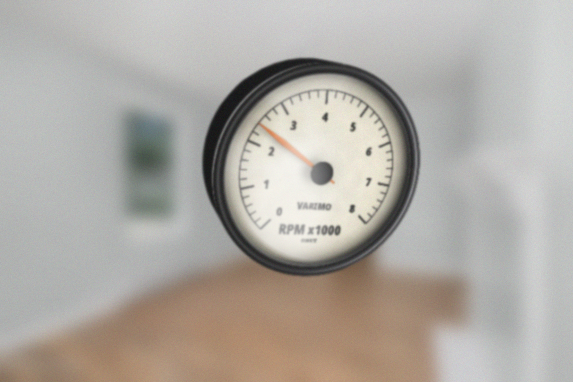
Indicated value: 2400 rpm
